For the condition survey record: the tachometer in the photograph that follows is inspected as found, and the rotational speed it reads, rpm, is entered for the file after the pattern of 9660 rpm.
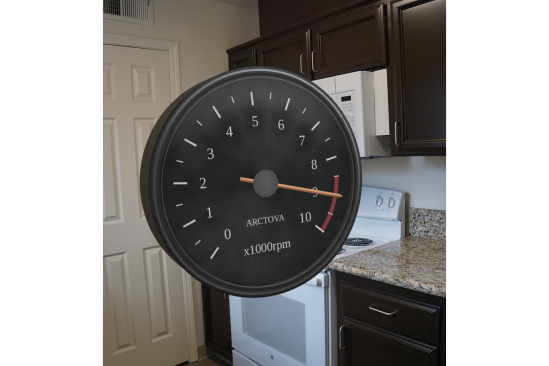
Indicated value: 9000 rpm
